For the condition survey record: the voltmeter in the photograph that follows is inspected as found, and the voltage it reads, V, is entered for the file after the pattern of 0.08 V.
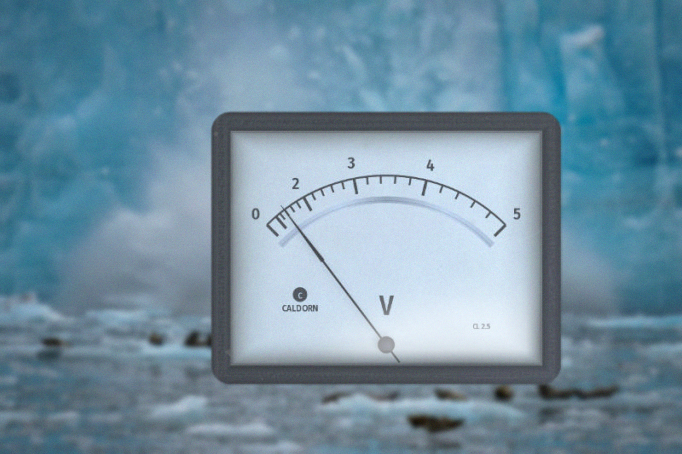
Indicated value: 1.4 V
